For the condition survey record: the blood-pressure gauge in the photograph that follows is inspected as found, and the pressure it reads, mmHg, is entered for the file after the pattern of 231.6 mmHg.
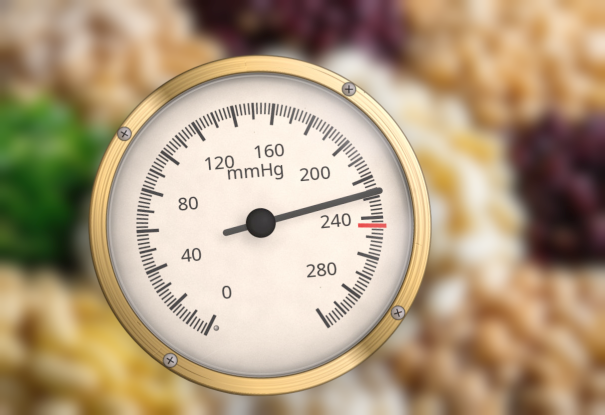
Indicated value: 228 mmHg
